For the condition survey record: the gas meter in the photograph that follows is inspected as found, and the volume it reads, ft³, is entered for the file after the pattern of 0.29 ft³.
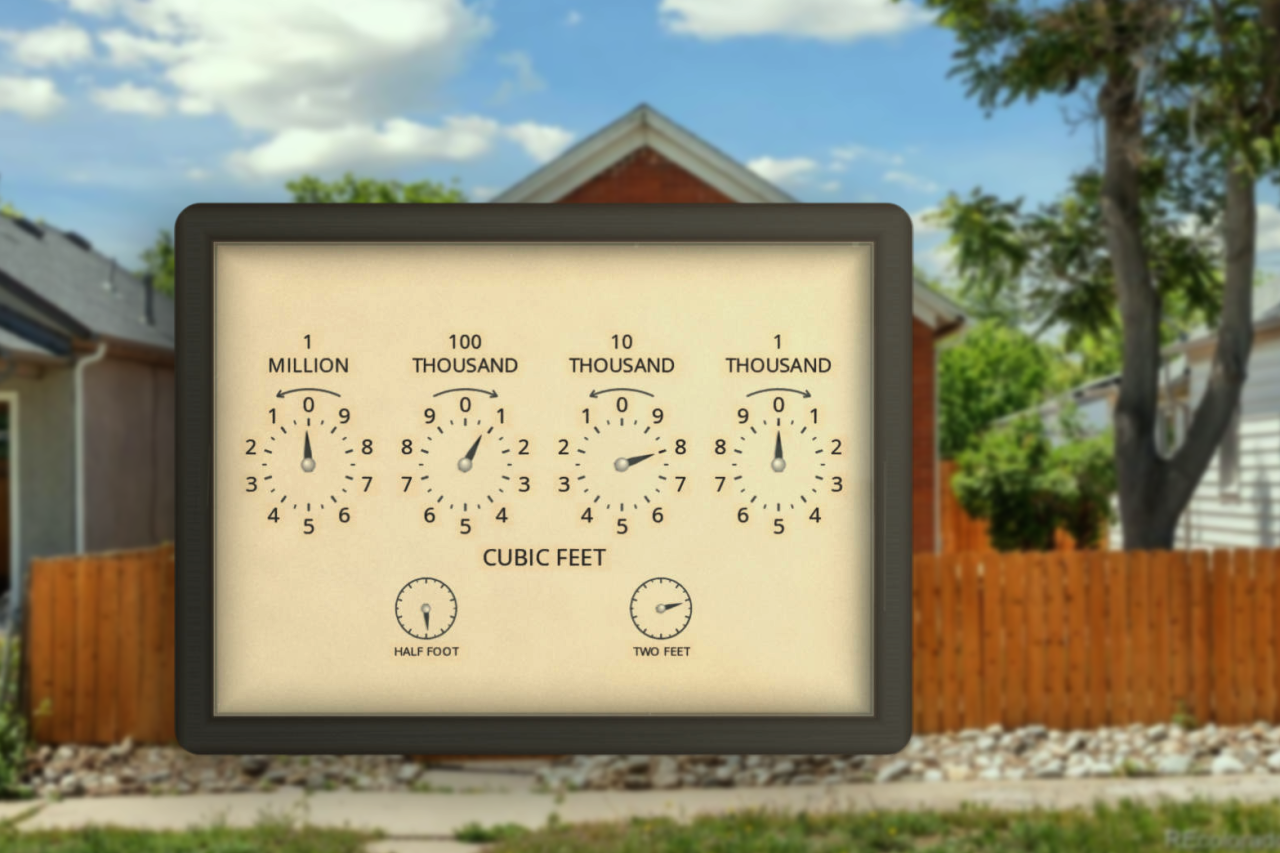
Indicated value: 8000 ft³
